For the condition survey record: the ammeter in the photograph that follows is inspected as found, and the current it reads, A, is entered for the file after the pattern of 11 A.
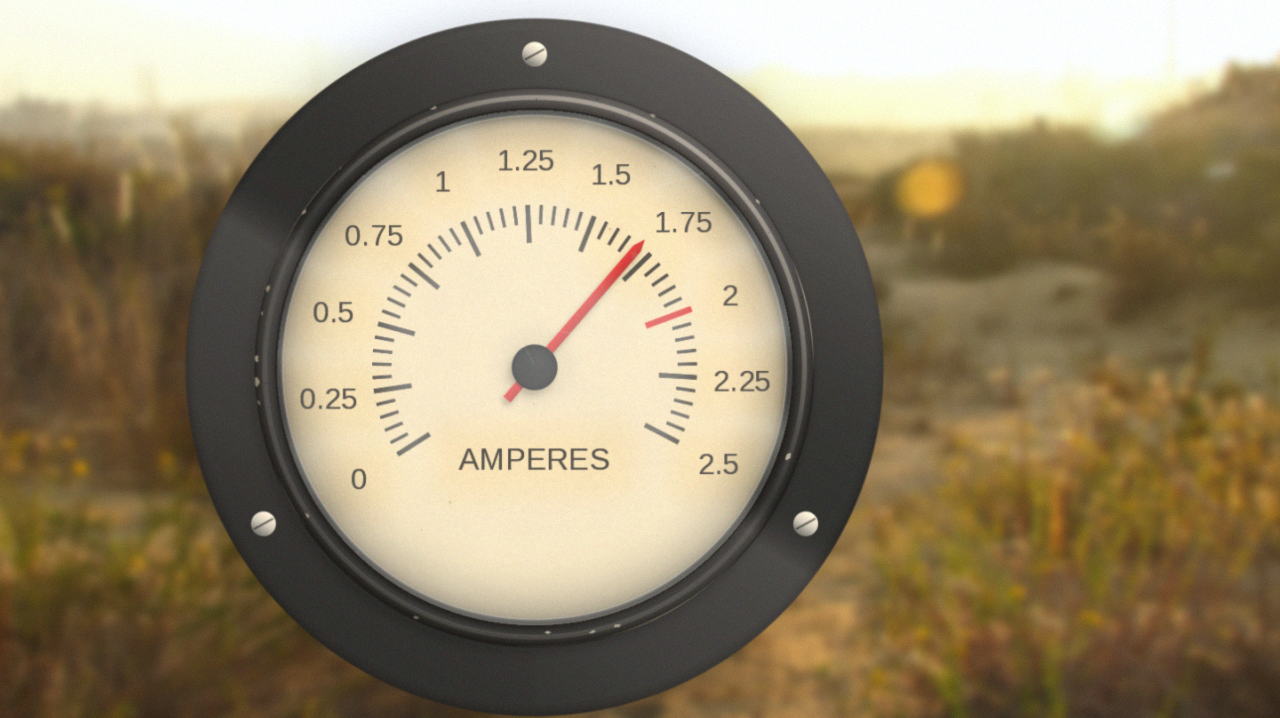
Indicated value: 1.7 A
